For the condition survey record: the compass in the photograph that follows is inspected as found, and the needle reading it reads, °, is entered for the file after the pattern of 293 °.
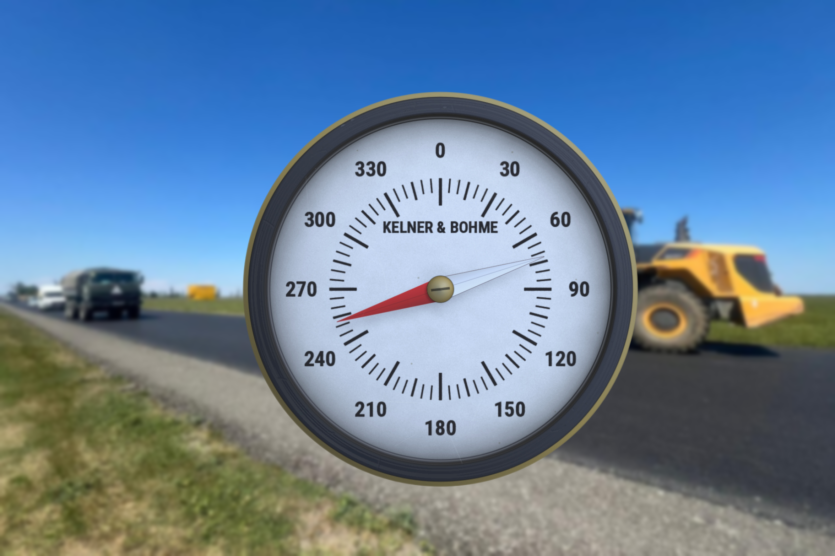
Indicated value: 252.5 °
